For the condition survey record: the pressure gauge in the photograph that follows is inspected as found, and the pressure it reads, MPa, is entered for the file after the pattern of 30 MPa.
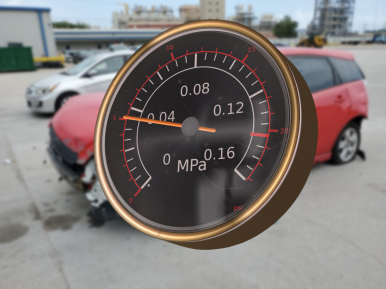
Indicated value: 0.035 MPa
